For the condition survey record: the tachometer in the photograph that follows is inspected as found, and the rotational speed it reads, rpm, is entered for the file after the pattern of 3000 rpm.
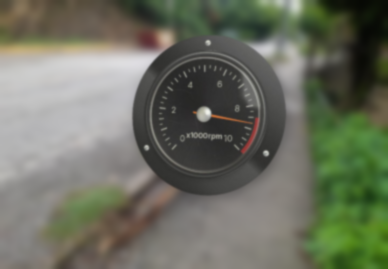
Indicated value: 8750 rpm
